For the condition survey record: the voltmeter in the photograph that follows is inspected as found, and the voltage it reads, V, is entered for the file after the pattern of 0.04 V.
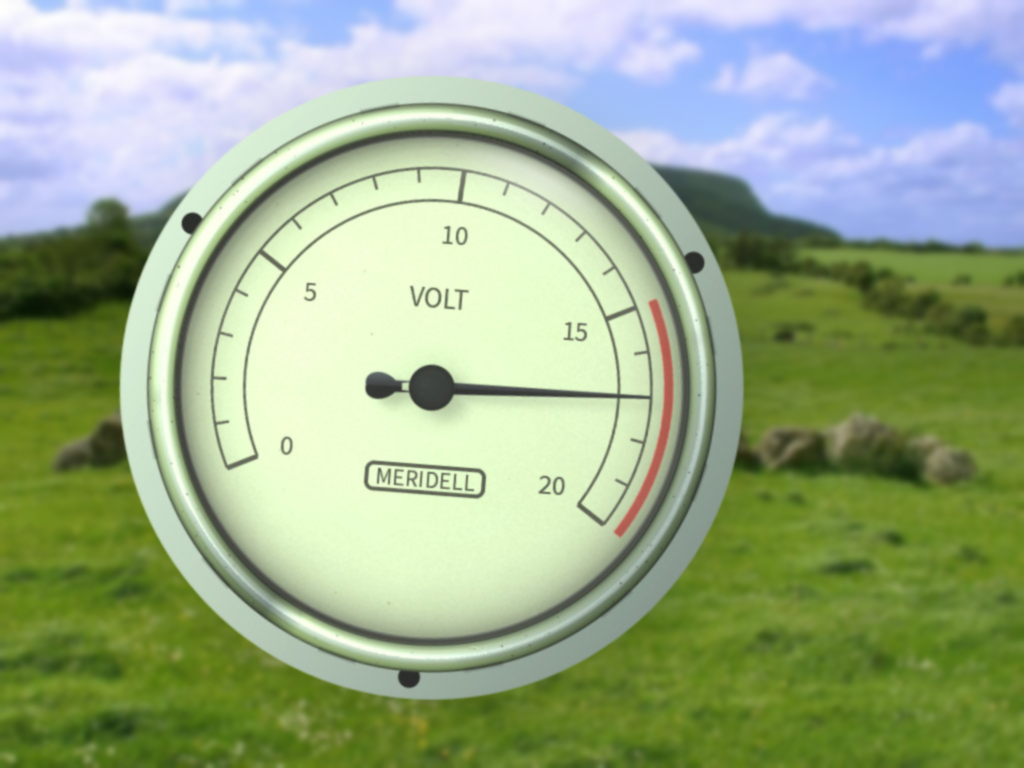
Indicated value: 17 V
